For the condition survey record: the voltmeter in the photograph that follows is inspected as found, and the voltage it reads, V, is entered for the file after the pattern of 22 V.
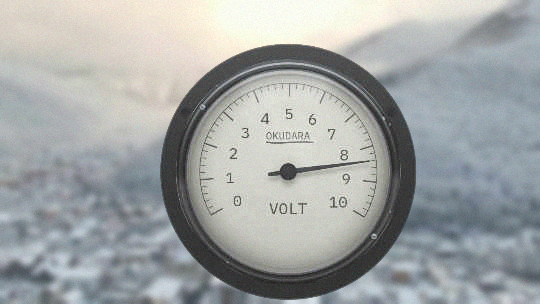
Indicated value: 8.4 V
